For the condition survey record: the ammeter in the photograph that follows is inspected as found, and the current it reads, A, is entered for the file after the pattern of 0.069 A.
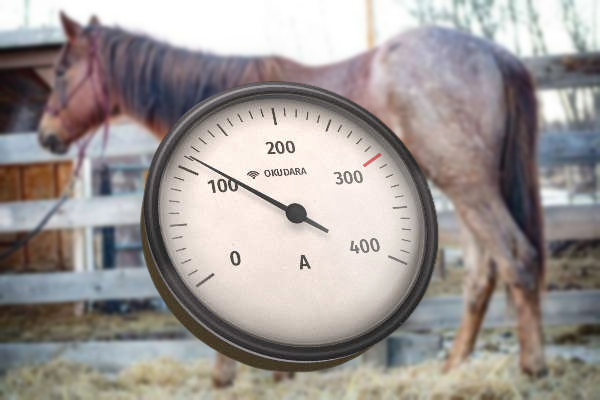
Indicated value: 110 A
